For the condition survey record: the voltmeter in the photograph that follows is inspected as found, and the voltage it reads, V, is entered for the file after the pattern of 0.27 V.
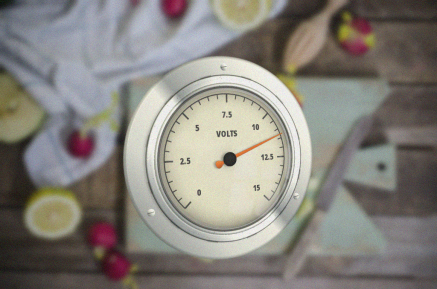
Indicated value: 11.25 V
